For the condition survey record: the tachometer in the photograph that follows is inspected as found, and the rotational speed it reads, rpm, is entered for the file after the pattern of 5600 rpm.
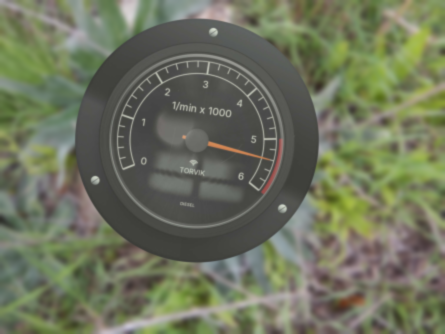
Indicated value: 5400 rpm
